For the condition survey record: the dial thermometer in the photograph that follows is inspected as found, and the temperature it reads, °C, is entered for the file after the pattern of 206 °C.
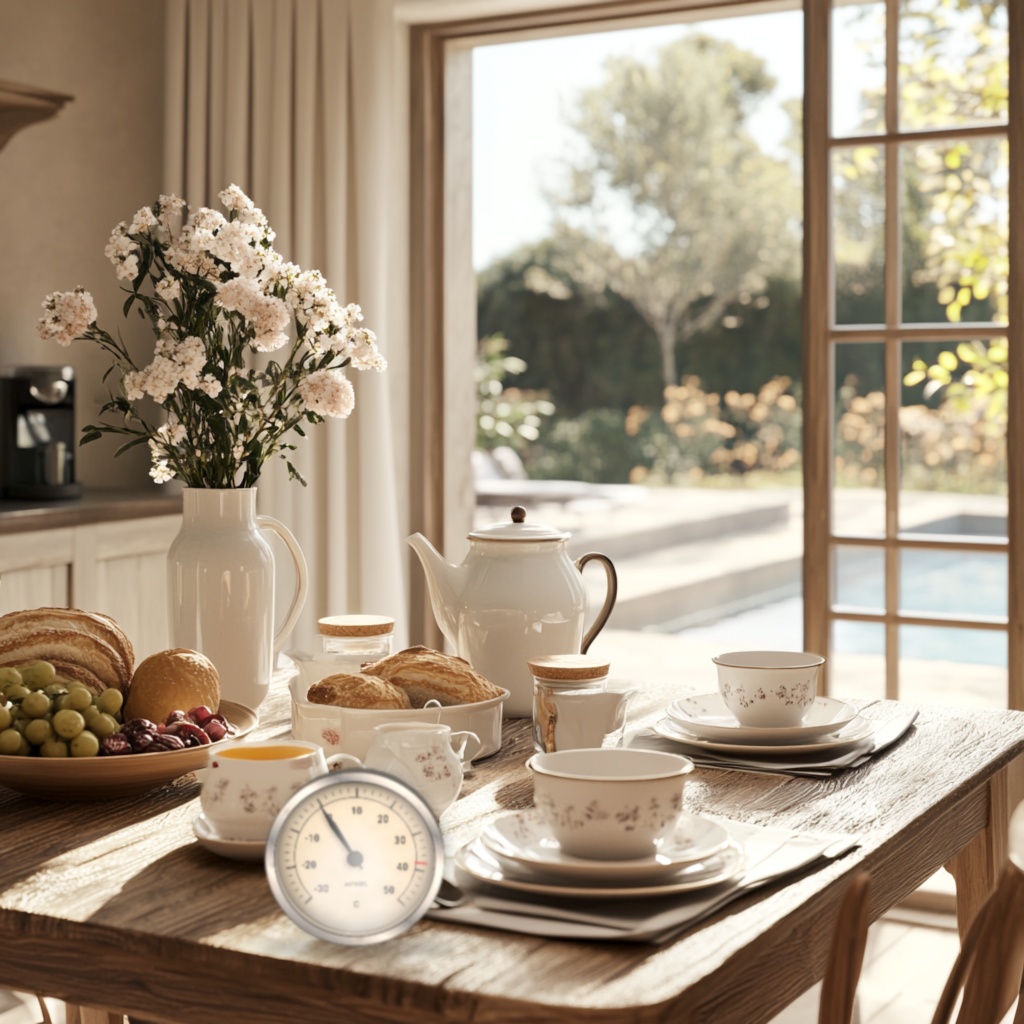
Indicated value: 0 °C
